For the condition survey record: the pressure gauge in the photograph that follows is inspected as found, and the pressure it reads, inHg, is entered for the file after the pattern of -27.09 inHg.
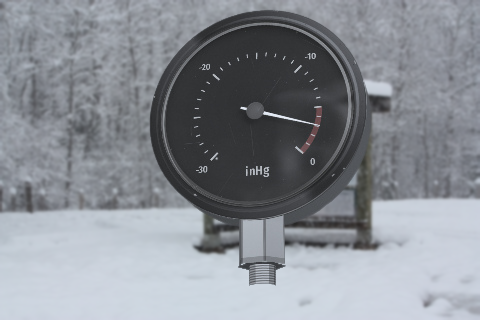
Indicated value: -3 inHg
